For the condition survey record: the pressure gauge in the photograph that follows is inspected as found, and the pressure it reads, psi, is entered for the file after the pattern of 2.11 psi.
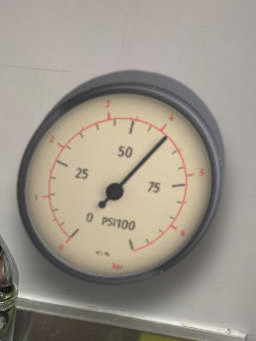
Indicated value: 60 psi
